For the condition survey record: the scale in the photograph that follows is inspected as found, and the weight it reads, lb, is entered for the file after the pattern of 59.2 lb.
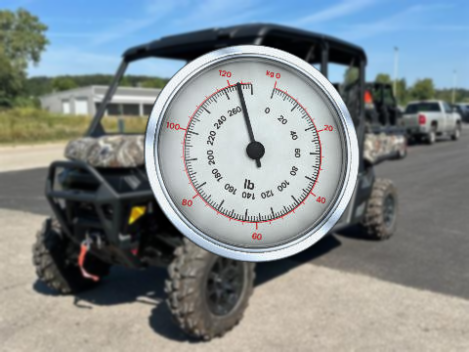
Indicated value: 270 lb
